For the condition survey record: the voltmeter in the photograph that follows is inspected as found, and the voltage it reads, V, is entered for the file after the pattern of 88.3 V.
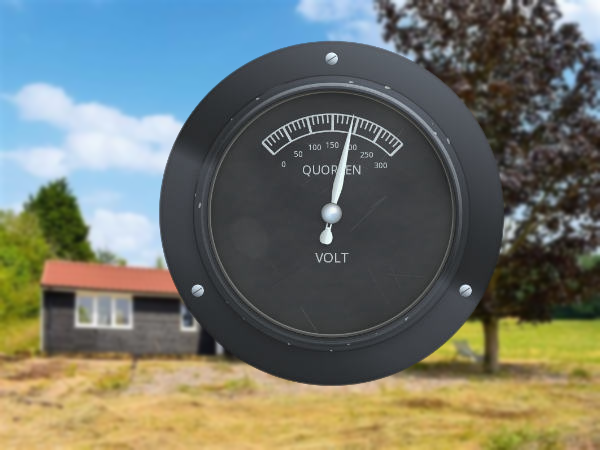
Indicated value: 190 V
